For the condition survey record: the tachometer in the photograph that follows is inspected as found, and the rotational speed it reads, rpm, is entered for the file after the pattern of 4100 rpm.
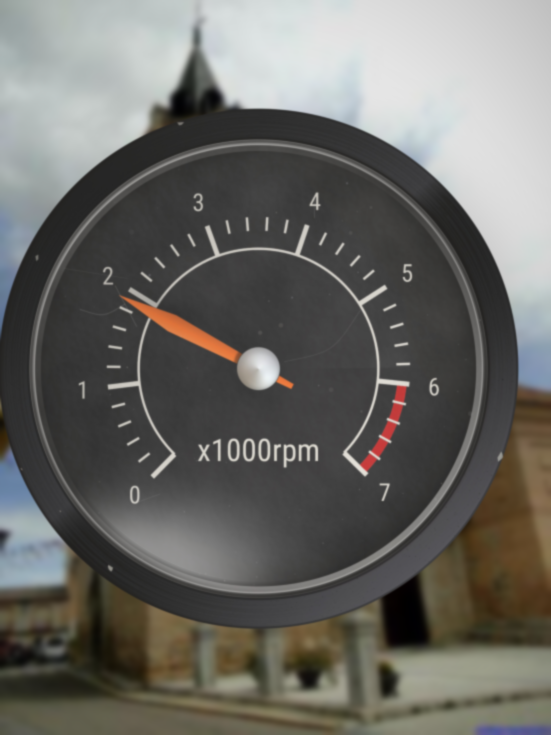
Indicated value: 1900 rpm
